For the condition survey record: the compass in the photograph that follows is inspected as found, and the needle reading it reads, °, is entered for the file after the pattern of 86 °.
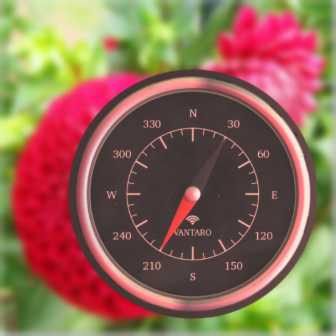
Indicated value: 210 °
